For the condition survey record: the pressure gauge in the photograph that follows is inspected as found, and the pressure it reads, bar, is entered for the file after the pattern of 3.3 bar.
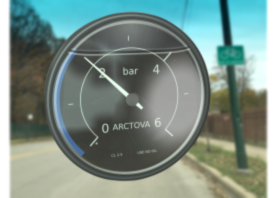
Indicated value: 2 bar
